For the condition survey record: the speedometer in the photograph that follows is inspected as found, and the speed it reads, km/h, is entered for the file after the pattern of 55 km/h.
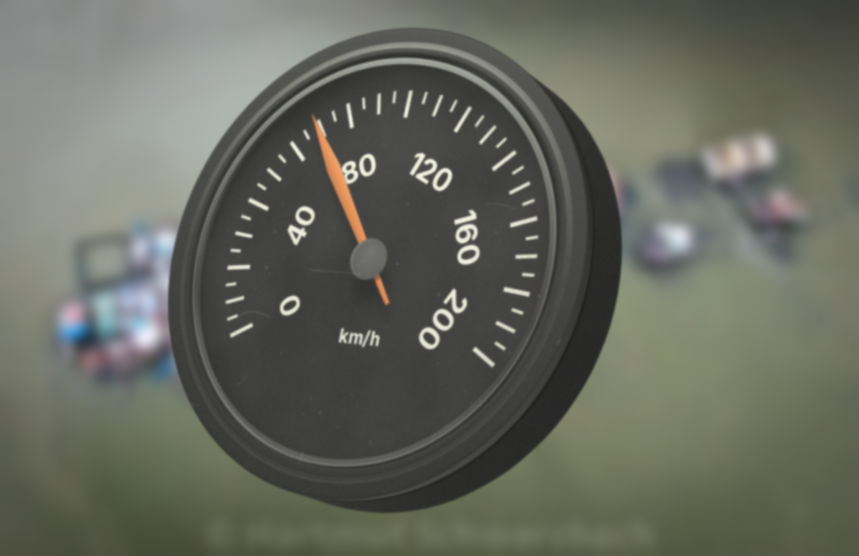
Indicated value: 70 km/h
